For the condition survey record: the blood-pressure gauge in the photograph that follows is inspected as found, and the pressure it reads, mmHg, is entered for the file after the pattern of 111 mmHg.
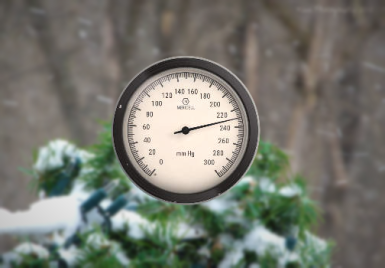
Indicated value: 230 mmHg
